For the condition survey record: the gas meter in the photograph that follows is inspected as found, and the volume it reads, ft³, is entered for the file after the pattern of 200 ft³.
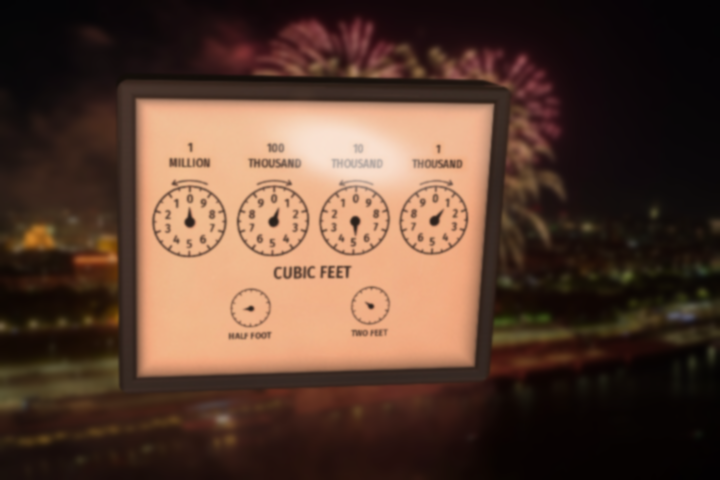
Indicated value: 5100 ft³
